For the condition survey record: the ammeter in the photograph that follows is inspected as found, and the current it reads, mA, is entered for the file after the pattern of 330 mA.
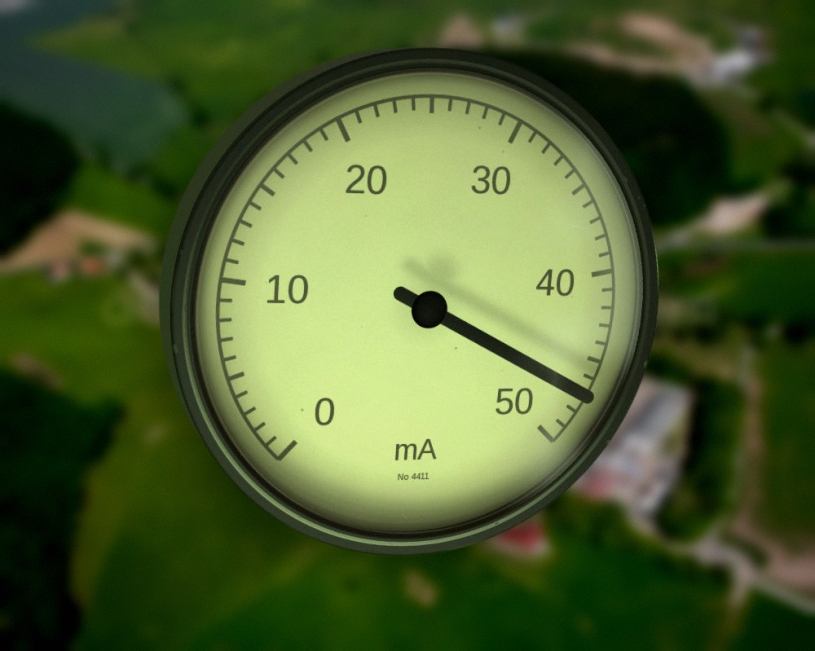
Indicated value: 47 mA
